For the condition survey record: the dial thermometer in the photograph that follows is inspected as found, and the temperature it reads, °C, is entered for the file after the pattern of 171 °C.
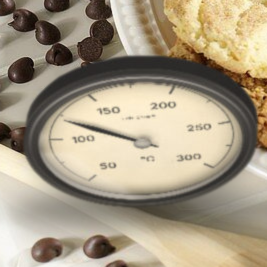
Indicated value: 125 °C
